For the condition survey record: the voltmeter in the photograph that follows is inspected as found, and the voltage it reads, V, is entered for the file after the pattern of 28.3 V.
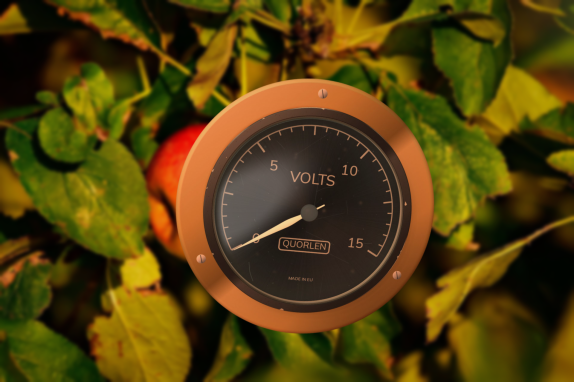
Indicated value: 0 V
